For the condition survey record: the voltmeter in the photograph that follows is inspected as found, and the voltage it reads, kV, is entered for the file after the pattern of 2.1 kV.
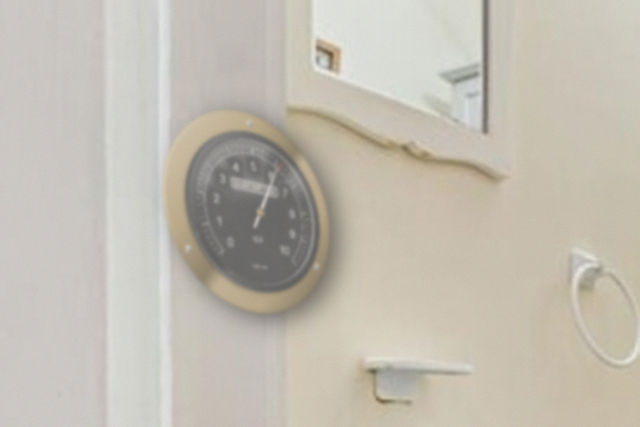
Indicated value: 6 kV
